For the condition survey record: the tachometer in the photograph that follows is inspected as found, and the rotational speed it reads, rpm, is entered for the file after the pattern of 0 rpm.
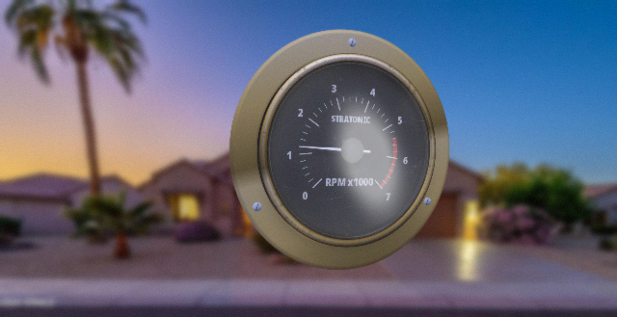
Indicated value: 1200 rpm
